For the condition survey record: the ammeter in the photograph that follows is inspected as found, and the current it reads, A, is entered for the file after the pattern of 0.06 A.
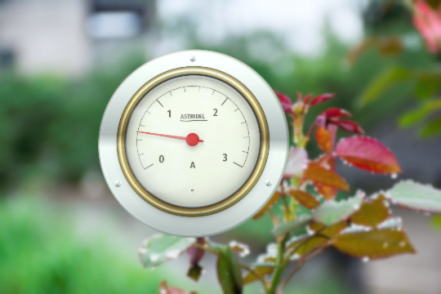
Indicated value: 0.5 A
